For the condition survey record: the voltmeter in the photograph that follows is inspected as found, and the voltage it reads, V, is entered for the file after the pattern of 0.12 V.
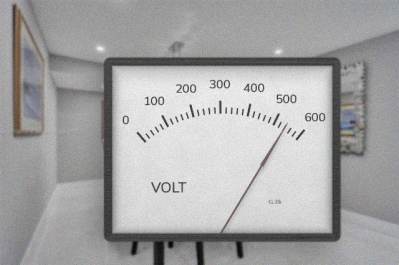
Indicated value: 540 V
